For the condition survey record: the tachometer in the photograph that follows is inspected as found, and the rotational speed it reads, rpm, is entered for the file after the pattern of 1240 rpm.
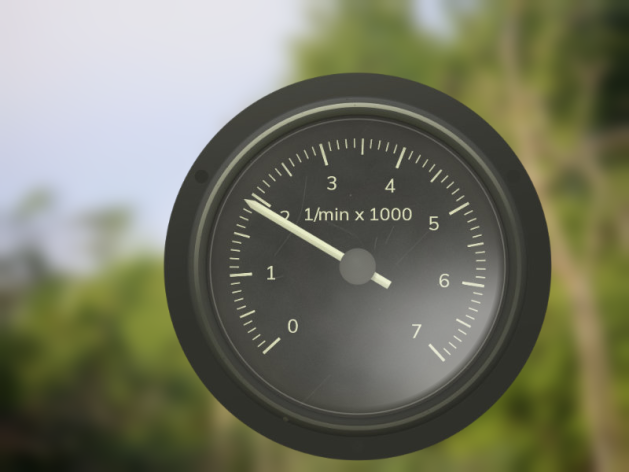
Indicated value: 1900 rpm
